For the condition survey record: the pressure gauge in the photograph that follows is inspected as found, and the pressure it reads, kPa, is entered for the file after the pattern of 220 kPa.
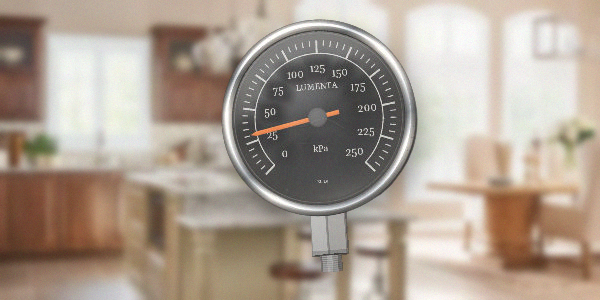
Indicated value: 30 kPa
